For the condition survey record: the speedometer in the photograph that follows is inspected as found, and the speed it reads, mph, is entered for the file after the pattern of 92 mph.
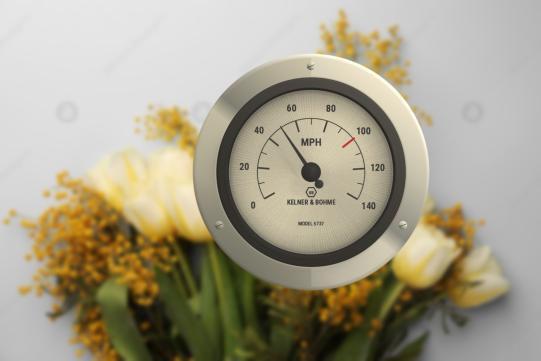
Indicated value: 50 mph
